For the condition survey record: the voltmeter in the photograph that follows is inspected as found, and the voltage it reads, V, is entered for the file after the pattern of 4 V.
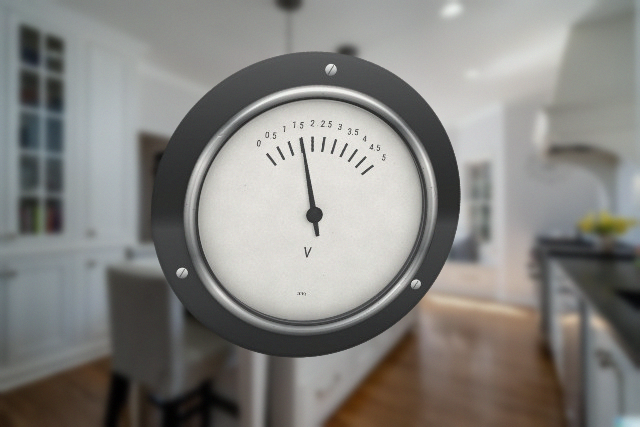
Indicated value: 1.5 V
